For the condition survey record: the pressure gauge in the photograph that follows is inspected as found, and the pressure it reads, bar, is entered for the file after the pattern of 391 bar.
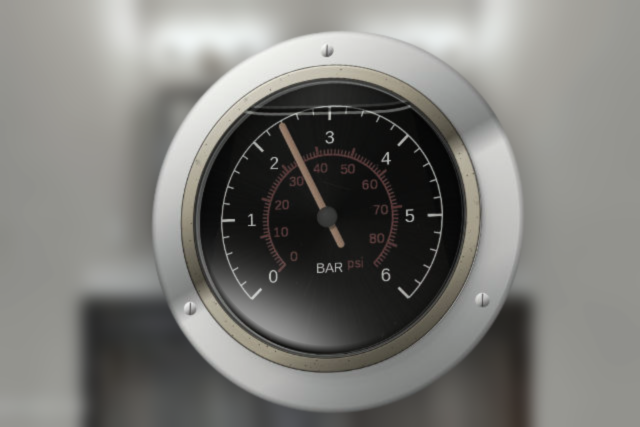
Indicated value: 2.4 bar
